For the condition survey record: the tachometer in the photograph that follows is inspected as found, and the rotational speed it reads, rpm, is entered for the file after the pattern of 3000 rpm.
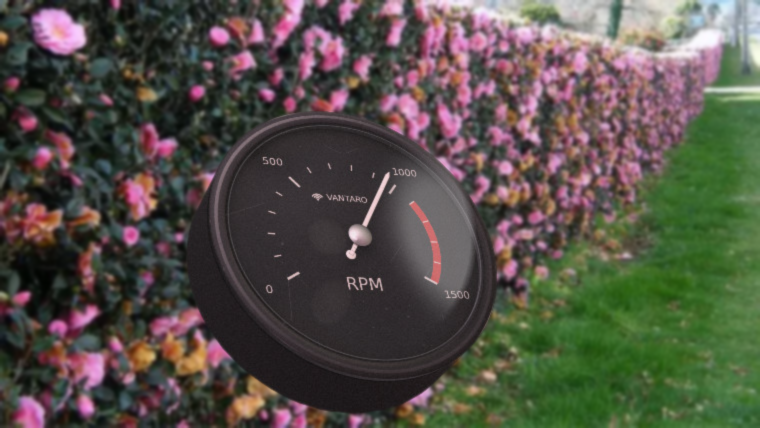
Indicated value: 950 rpm
